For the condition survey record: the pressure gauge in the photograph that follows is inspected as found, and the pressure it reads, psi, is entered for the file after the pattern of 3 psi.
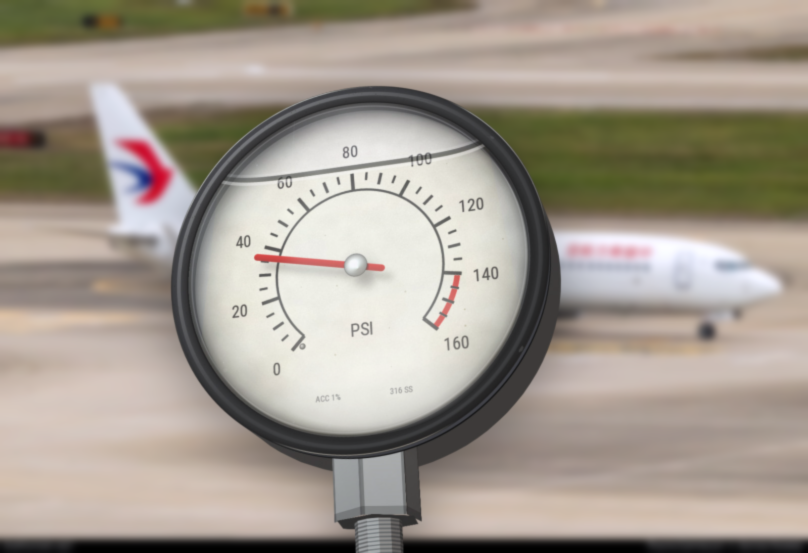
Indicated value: 35 psi
